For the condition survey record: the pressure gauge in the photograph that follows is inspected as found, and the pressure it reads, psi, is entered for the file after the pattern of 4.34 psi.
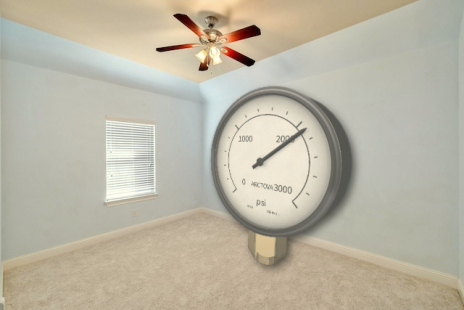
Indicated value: 2100 psi
